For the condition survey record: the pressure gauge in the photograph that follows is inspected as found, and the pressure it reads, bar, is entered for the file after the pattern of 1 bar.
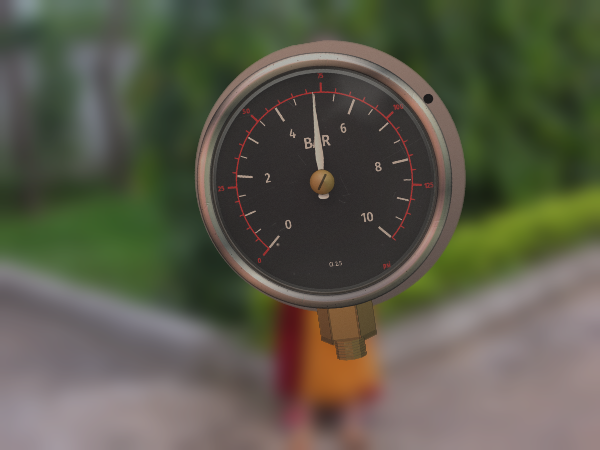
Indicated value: 5 bar
